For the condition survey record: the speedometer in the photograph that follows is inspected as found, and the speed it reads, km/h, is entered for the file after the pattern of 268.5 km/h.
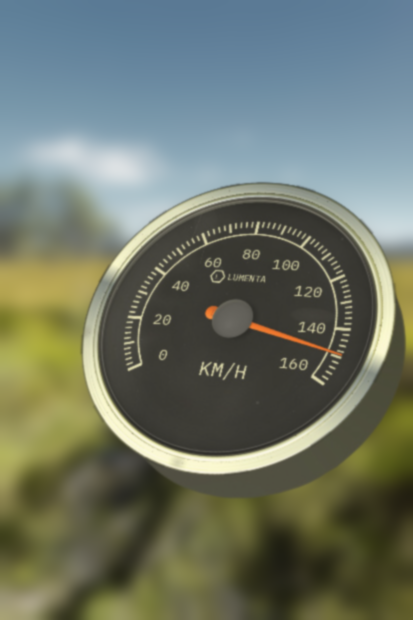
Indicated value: 150 km/h
